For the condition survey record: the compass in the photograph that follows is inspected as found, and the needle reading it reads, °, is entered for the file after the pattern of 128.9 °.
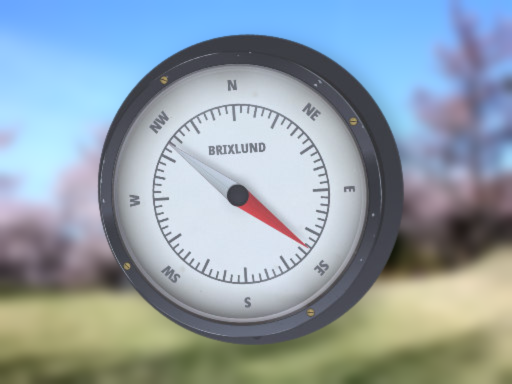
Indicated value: 130 °
